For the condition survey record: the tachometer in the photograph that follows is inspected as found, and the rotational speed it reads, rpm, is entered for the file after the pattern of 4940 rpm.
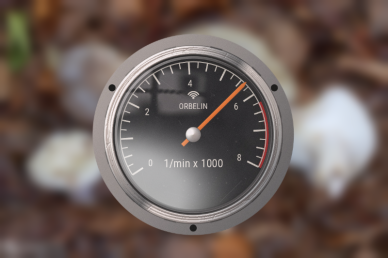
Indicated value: 5625 rpm
